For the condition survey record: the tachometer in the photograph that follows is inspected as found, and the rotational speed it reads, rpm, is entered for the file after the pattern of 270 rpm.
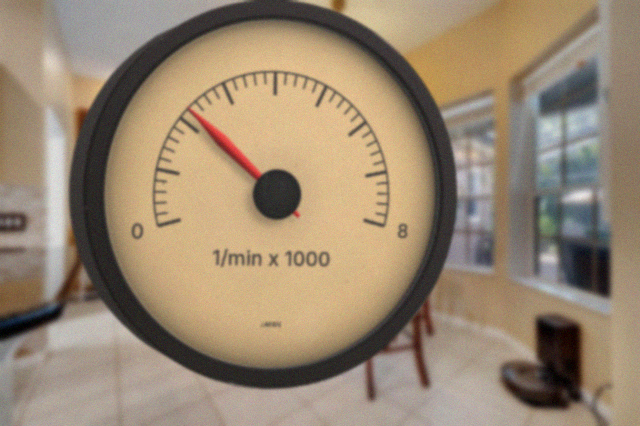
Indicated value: 2200 rpm
